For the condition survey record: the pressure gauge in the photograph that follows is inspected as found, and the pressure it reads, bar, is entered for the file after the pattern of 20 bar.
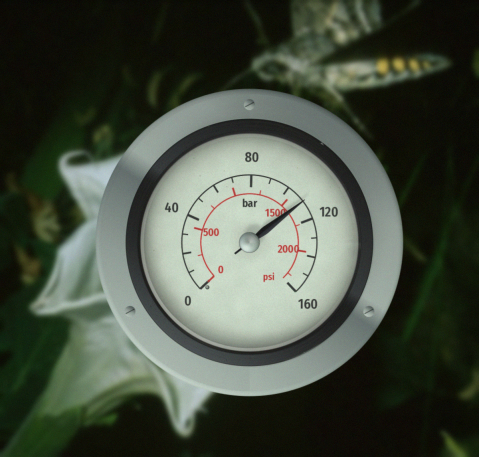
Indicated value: 110 bar
